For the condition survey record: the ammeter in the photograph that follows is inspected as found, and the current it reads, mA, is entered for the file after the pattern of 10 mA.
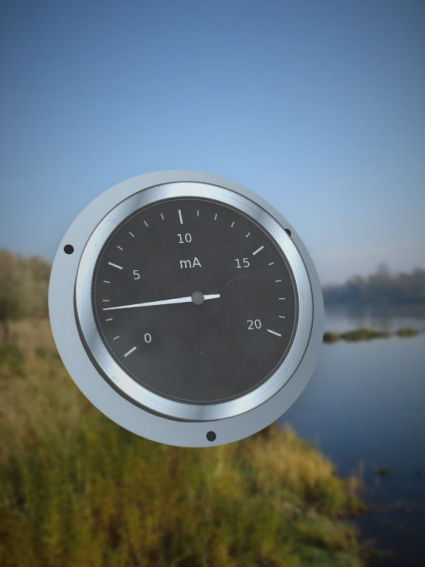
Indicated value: 2.5 mA
